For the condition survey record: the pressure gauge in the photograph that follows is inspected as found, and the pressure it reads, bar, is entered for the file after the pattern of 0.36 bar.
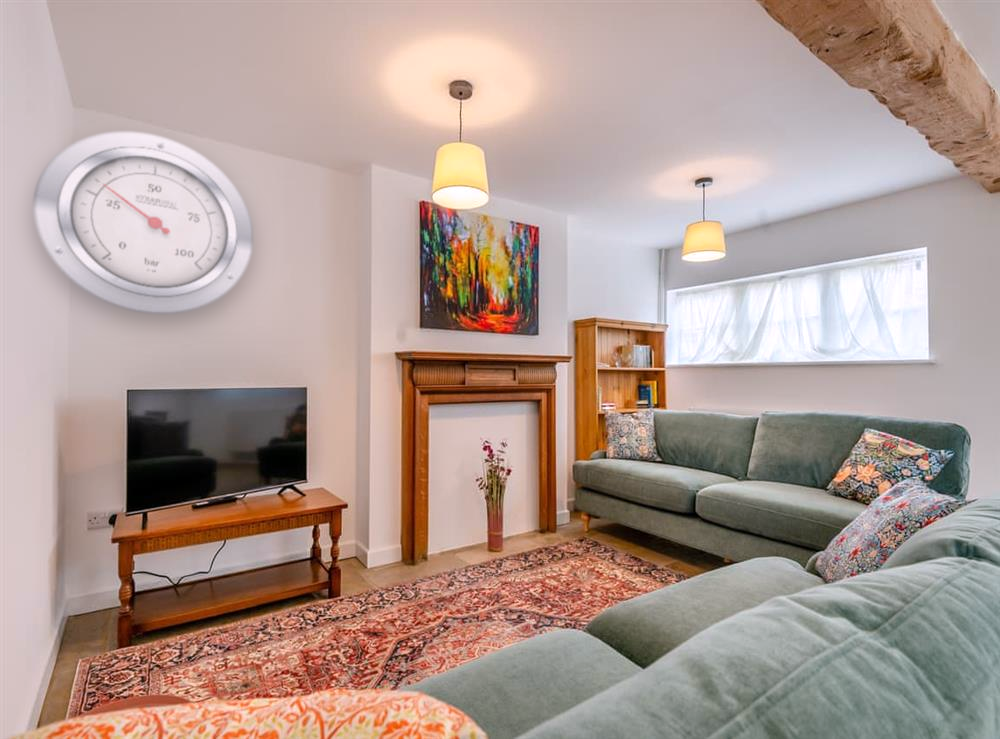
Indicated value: 30 bar
